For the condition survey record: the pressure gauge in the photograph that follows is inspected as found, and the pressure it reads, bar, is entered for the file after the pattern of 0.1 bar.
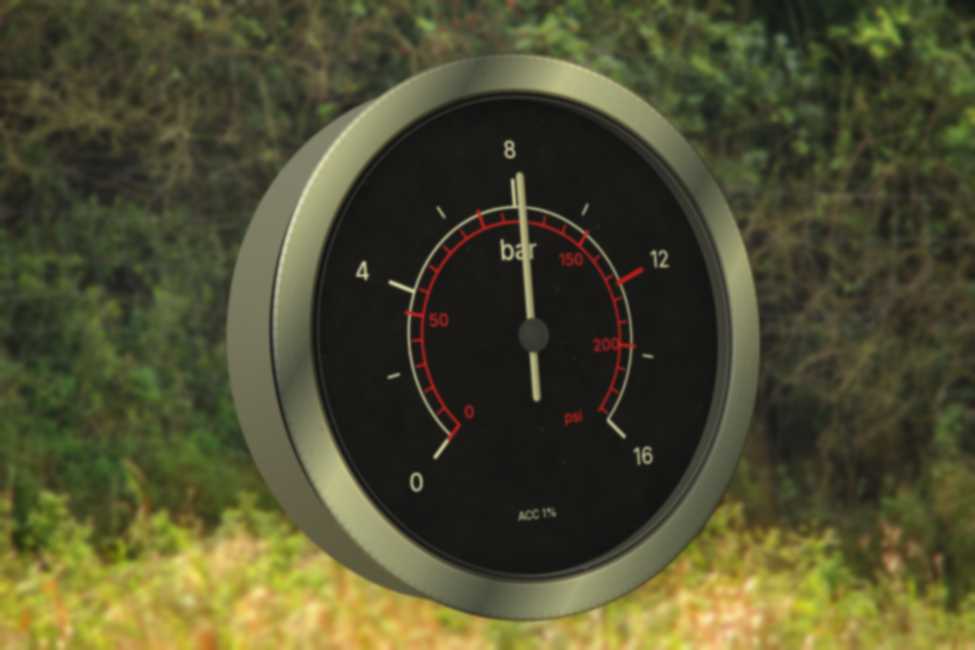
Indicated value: 8 bar
